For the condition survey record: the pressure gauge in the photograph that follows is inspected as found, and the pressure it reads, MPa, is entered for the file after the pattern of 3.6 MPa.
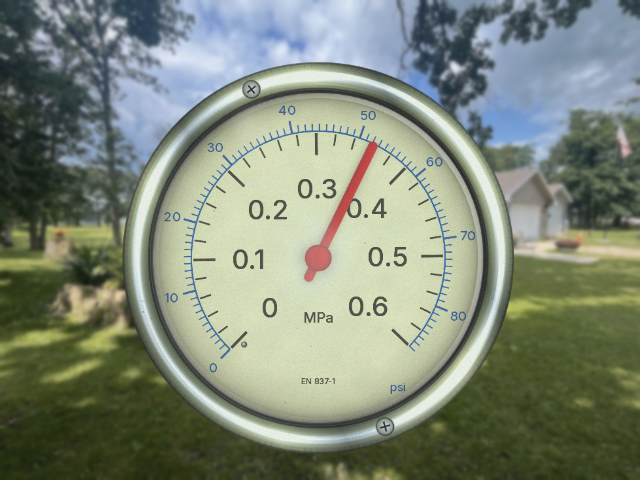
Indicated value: 0.36 MPa
